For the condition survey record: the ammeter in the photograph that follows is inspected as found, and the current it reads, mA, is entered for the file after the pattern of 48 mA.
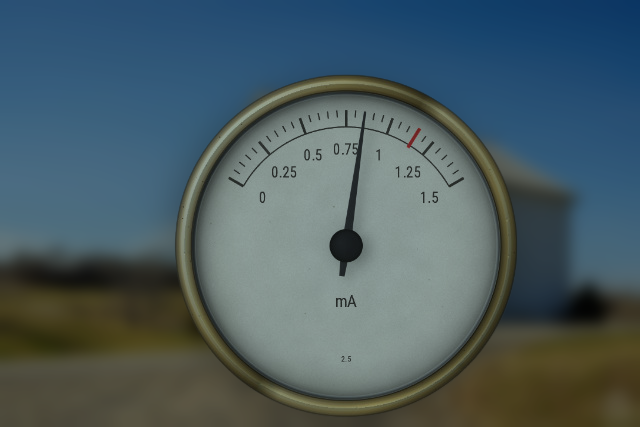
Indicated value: 0.85 mA
